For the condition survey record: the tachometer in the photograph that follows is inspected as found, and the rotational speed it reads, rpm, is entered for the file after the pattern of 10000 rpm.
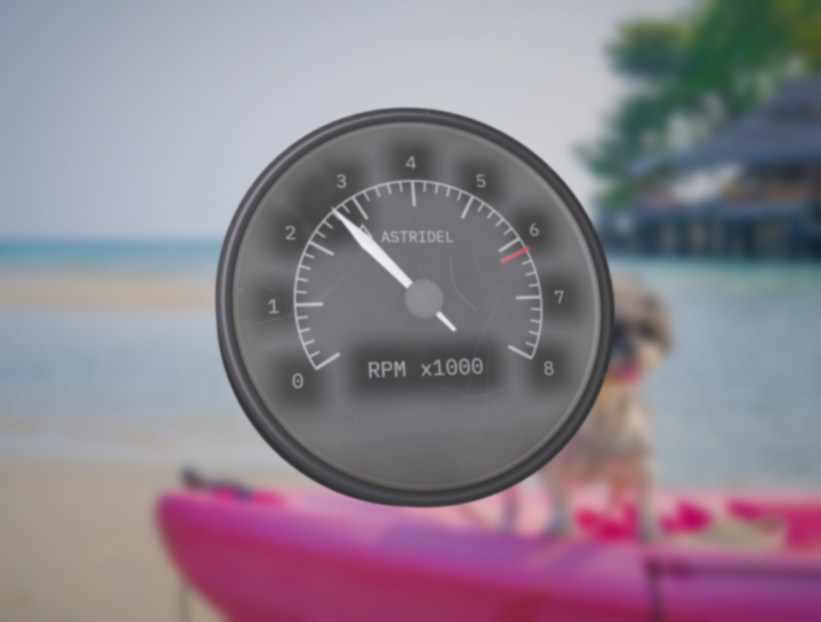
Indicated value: 2600 rpm
